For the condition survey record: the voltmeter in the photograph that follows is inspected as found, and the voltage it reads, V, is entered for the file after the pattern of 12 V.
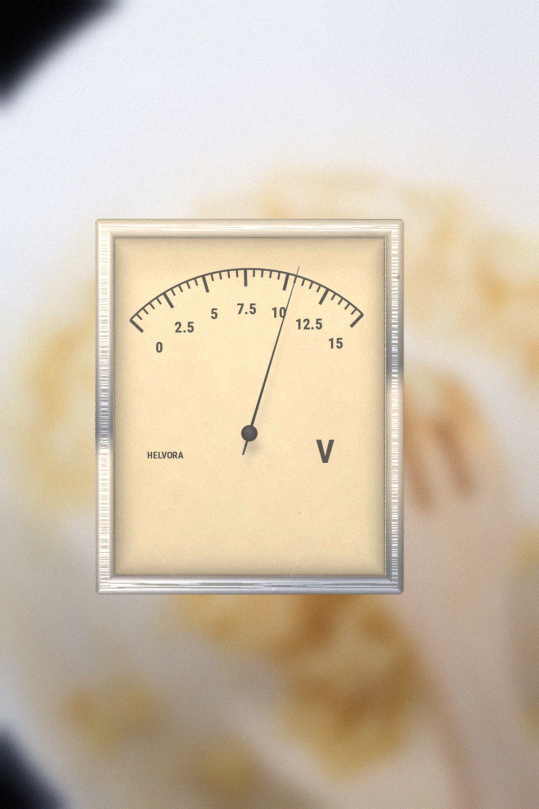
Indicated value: 10.5 V
